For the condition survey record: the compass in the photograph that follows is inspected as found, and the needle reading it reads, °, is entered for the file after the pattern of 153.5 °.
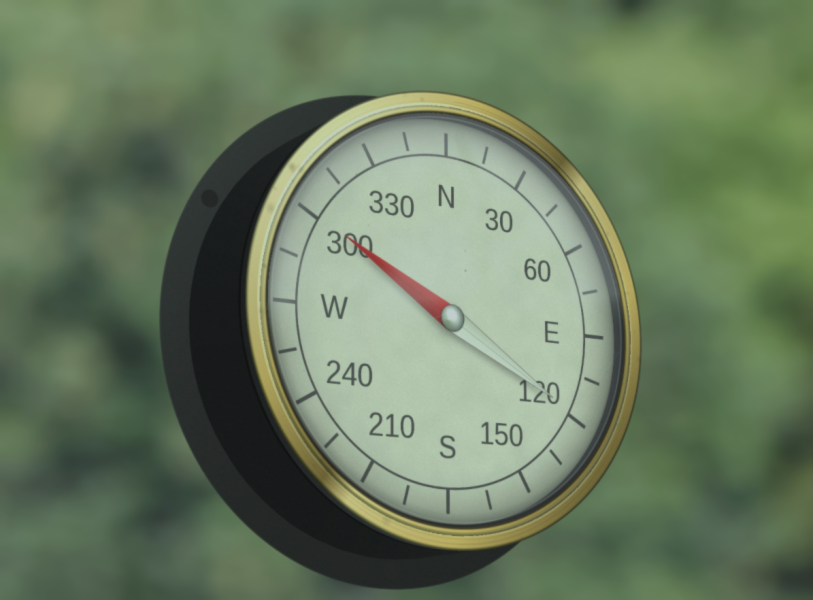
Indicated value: 300 °
